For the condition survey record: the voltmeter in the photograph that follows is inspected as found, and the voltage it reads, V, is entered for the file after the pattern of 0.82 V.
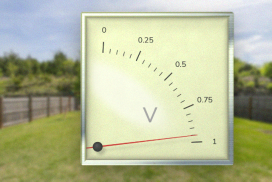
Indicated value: 0.95 V
